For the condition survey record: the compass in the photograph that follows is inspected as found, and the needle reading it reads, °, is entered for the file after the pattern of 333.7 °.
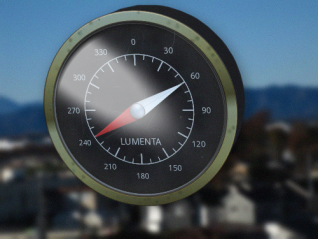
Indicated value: 240 °
